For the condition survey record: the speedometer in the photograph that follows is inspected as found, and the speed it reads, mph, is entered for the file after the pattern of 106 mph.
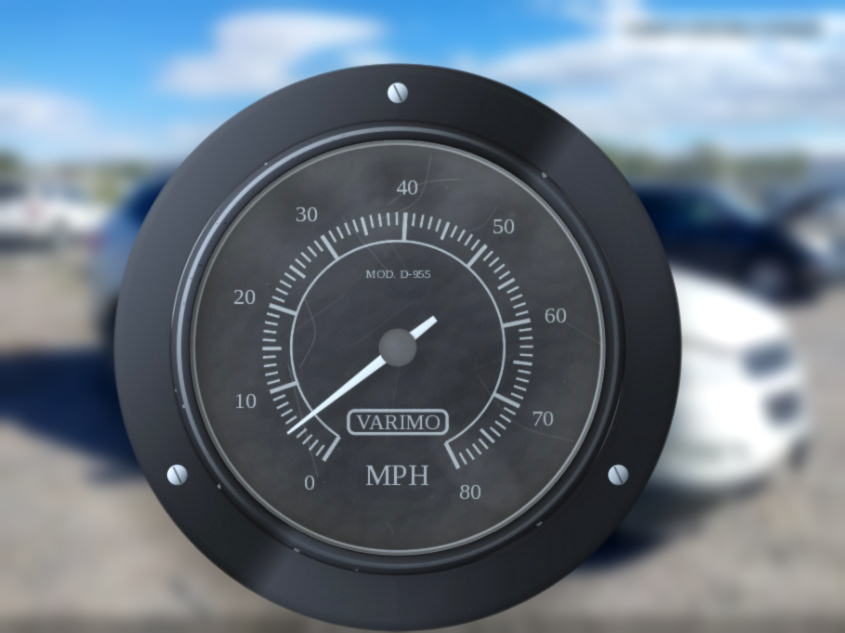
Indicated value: 5 mph
